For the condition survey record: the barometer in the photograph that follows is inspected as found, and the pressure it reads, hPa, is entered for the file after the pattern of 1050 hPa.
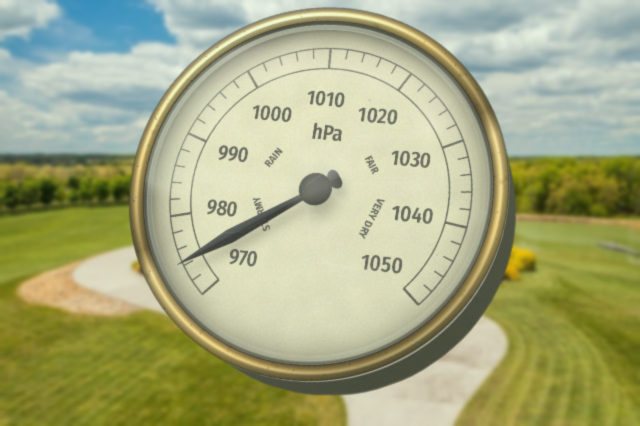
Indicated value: 974 hPa
